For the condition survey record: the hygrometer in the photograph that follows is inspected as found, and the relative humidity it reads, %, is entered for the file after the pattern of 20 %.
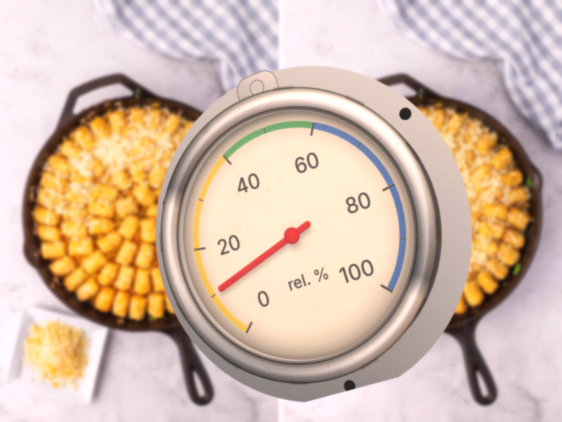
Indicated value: 10 %
